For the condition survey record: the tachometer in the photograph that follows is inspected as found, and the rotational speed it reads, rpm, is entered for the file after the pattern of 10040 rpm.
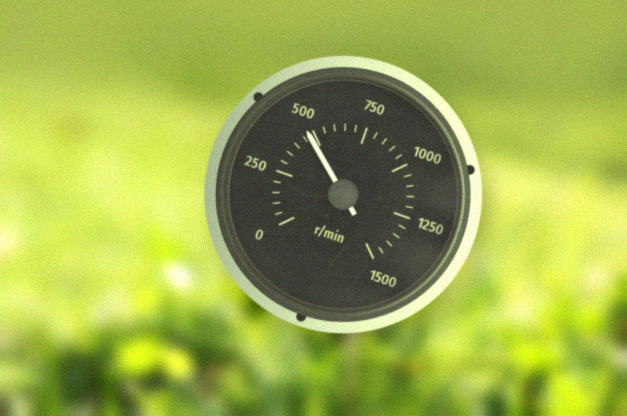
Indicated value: 475 rpm
